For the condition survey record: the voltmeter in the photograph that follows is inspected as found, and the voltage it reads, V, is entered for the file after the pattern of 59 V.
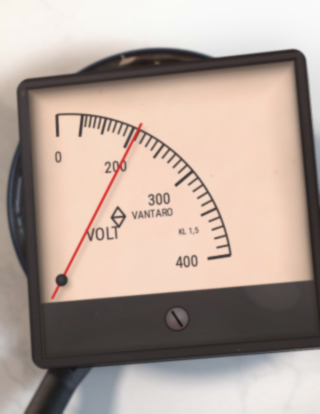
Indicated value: 210 V
